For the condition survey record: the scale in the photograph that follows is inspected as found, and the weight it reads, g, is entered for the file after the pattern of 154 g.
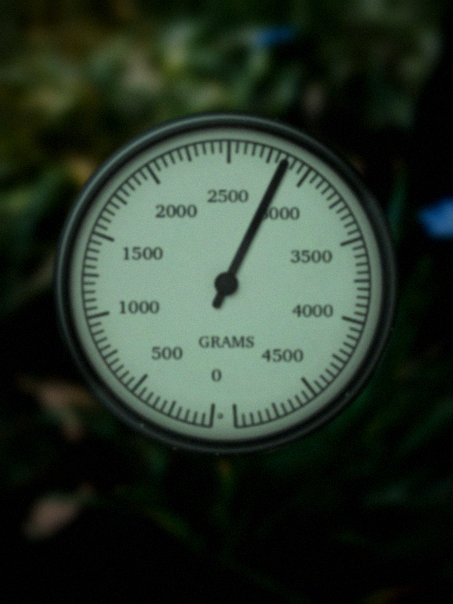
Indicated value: 2850 g
